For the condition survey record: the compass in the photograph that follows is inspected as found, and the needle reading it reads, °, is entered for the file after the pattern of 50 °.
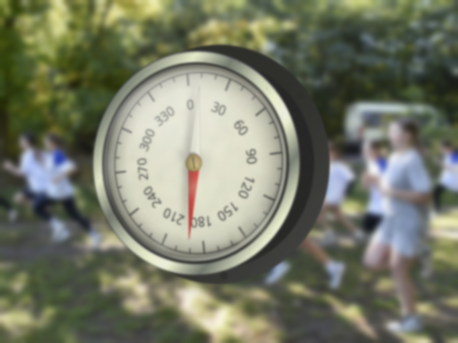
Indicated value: 190 °
